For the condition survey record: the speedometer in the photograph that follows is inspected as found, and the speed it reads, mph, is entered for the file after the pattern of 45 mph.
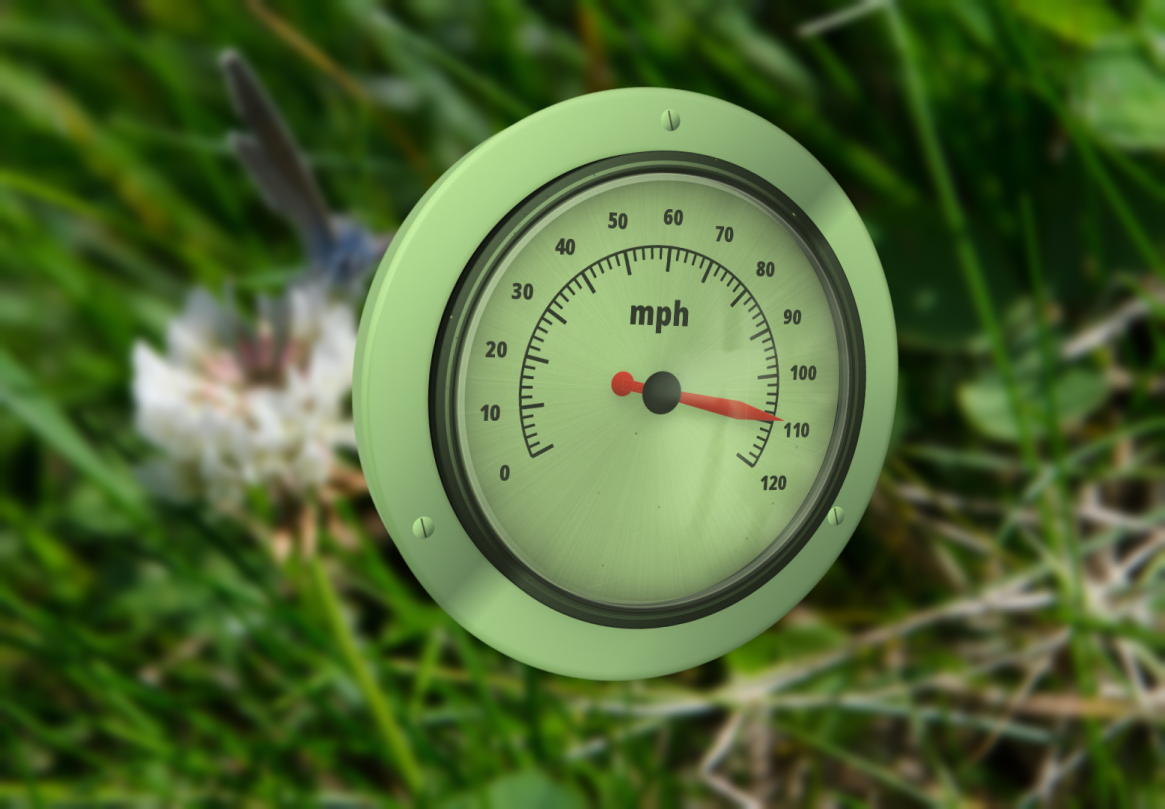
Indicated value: 109 mph
